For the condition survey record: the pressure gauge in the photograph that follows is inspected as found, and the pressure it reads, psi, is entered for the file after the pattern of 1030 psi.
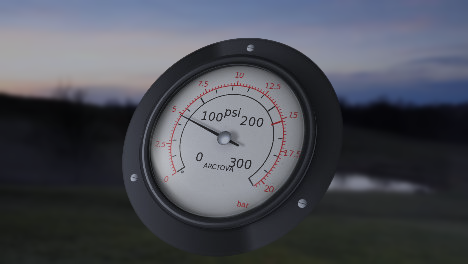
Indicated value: 70 psi
